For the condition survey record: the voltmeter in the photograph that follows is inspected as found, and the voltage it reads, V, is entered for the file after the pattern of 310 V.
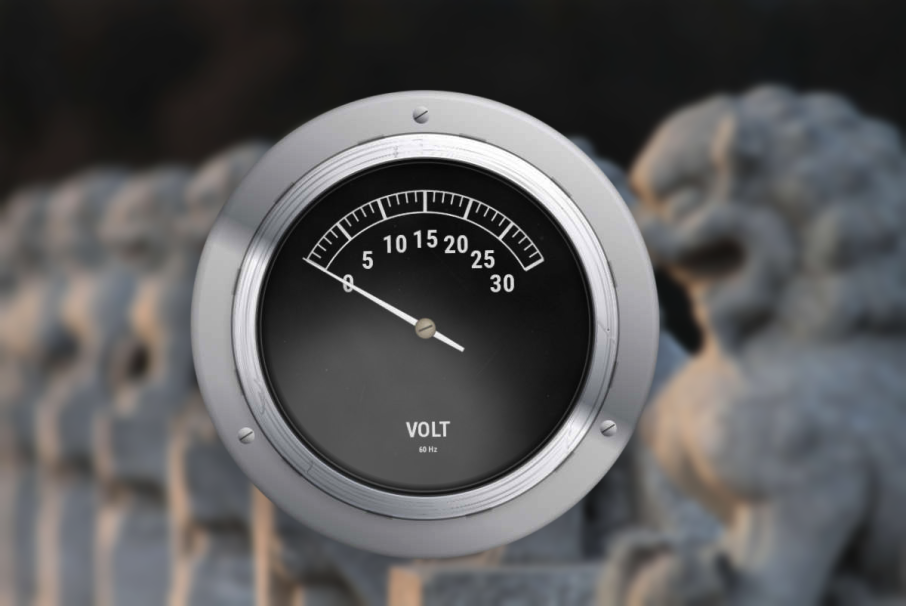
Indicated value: 0 V
